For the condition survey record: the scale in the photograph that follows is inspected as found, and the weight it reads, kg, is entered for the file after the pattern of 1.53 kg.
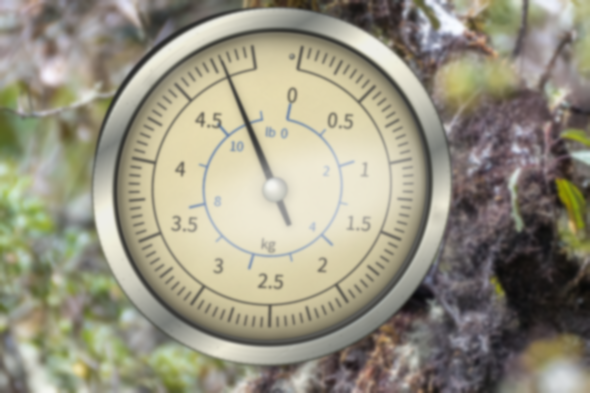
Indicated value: 4.8 kg
